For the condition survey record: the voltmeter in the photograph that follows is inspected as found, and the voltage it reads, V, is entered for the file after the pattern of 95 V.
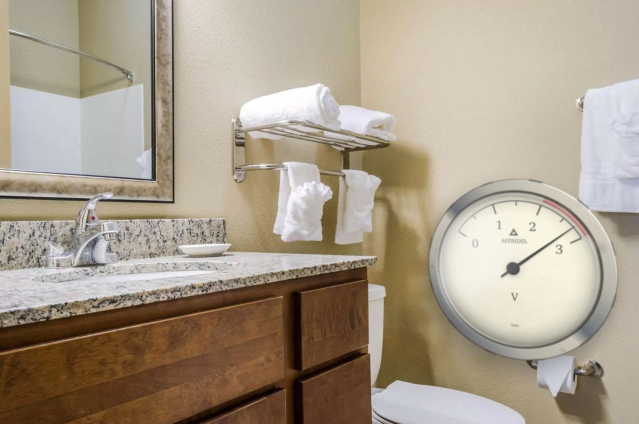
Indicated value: 2.75 V
